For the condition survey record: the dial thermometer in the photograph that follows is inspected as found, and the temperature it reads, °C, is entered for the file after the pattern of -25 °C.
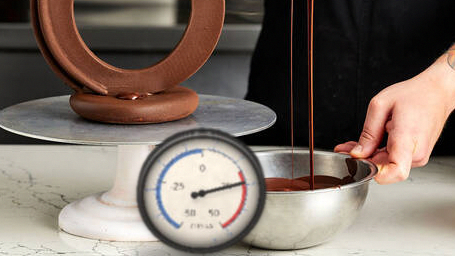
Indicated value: 25 °C
